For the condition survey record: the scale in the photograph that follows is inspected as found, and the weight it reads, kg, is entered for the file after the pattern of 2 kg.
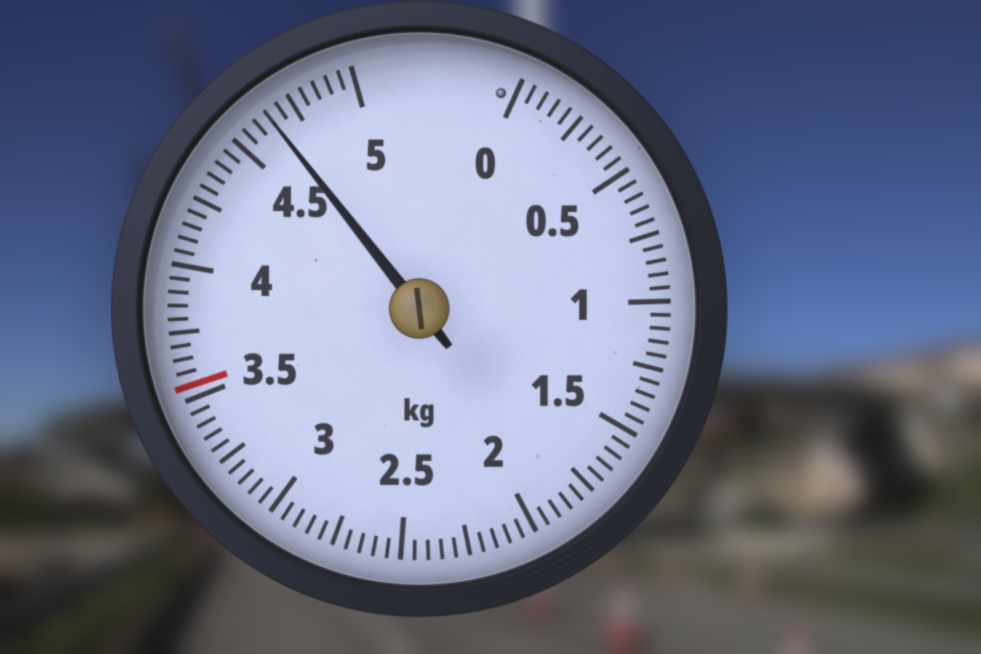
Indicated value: 4.65 kg
